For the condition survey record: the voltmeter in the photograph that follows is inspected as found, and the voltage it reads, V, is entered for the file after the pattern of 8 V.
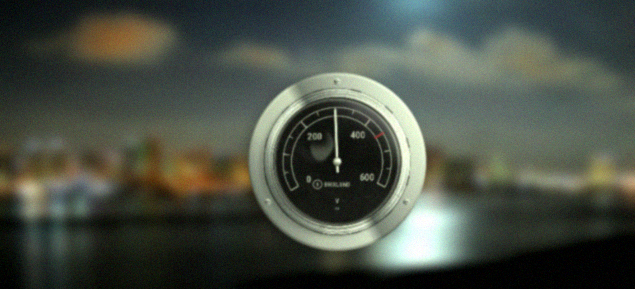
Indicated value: 300 V
